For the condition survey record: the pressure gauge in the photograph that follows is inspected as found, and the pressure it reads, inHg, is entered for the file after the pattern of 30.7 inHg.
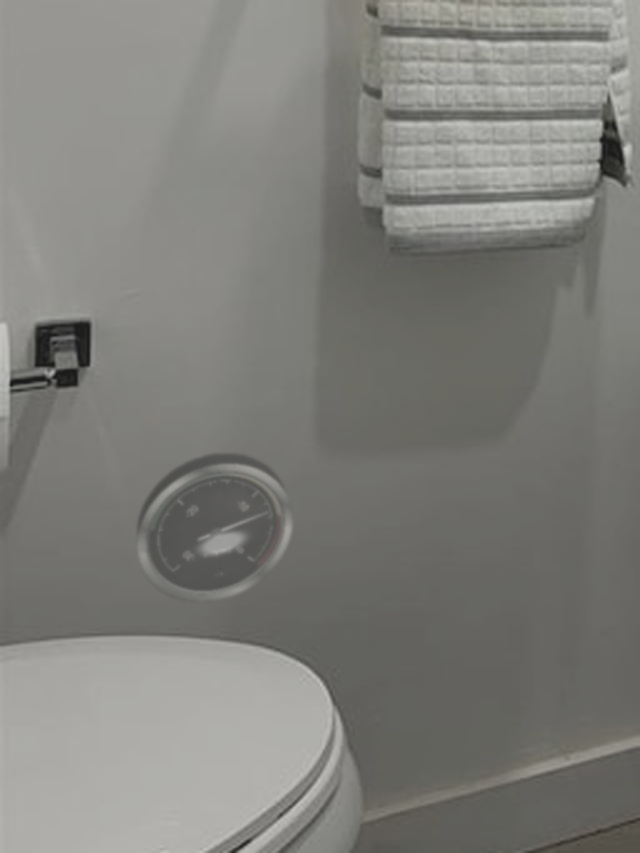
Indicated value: -7 inHg
